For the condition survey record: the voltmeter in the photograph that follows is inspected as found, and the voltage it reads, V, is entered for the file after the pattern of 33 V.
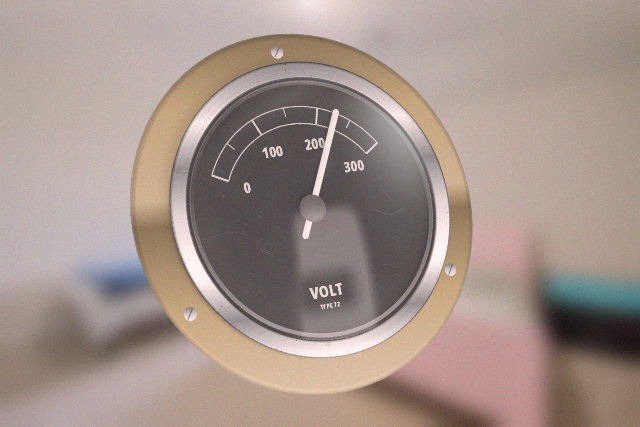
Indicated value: 225 V
